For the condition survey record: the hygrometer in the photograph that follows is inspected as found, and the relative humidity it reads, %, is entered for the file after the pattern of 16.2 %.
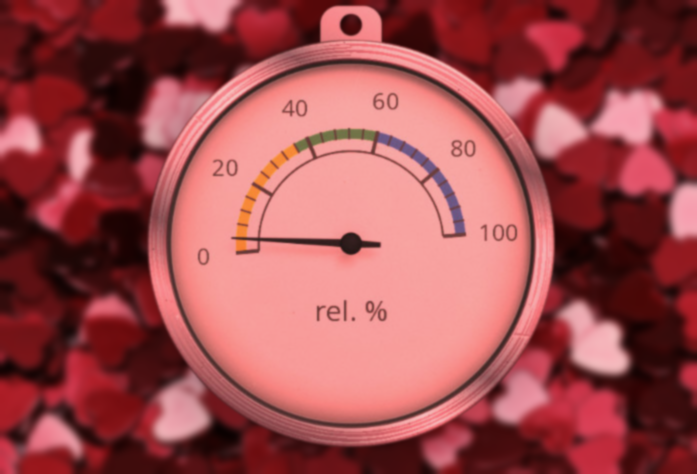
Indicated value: 4 %
